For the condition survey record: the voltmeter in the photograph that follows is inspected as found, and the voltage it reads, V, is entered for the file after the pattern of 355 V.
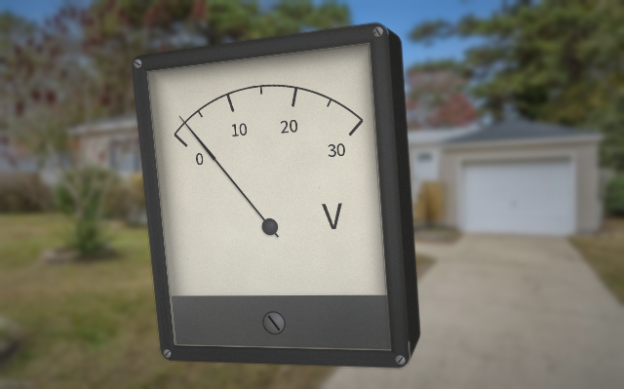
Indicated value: 2.5 V
